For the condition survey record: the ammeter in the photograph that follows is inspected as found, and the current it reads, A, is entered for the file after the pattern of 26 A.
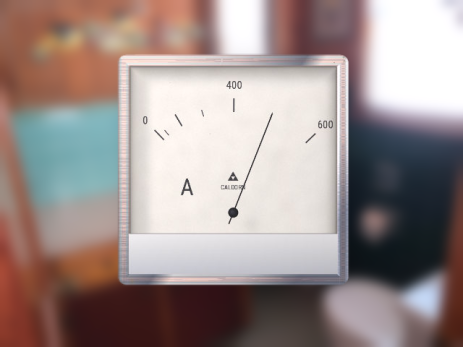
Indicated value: 500 A
